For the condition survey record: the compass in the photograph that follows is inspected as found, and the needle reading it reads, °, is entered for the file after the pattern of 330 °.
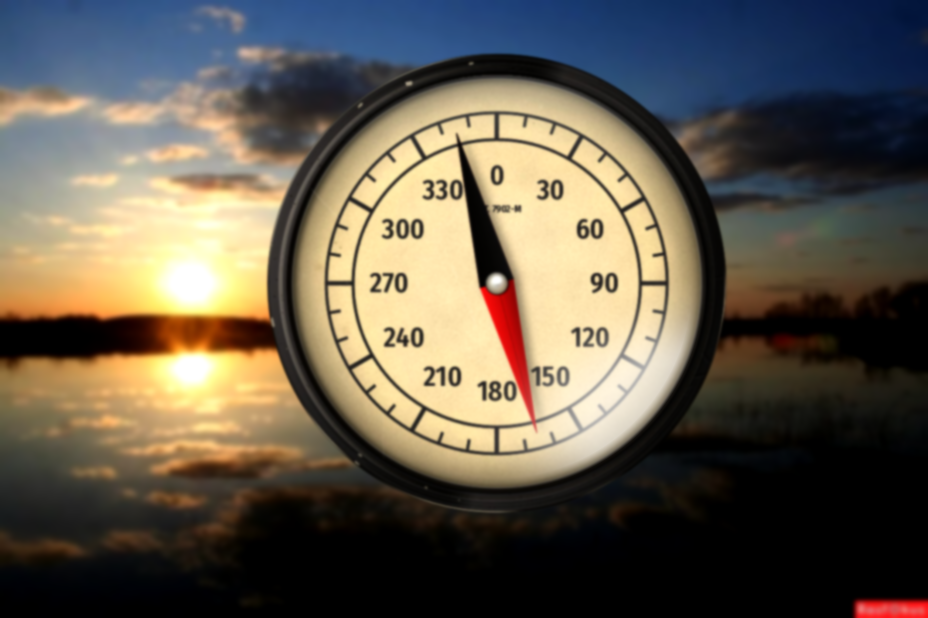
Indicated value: 165 °
